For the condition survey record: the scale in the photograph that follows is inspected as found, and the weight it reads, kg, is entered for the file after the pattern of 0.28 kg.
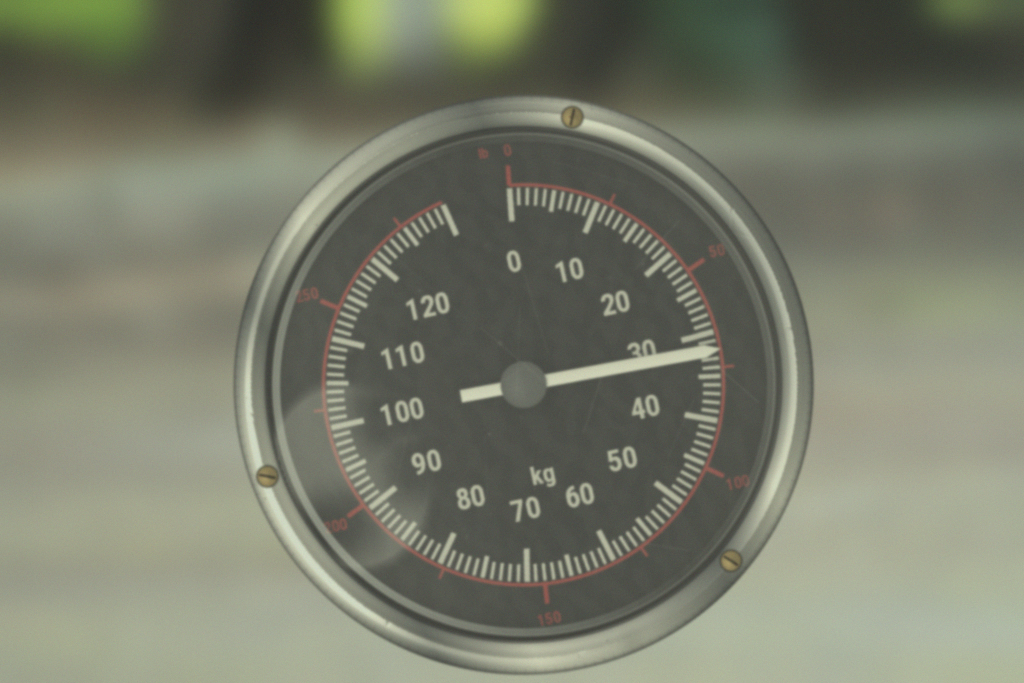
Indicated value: 32 kg
